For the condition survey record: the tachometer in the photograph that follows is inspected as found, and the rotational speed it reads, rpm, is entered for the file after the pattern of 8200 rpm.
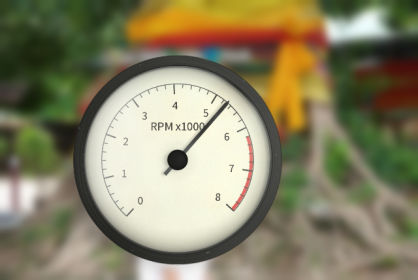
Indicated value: 5300 rpm
